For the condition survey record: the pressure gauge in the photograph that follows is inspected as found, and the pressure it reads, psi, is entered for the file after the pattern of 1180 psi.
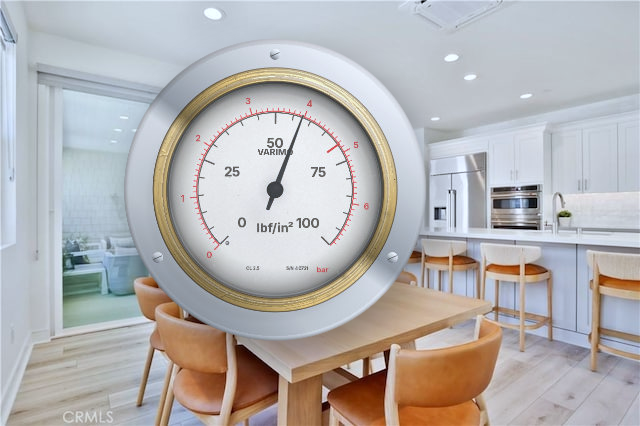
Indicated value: 57.5 psi
